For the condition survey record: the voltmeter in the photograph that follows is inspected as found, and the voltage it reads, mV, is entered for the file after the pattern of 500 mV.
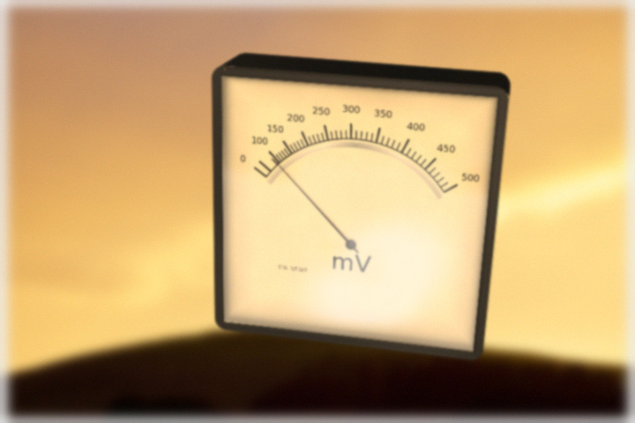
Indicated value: 100 mV
